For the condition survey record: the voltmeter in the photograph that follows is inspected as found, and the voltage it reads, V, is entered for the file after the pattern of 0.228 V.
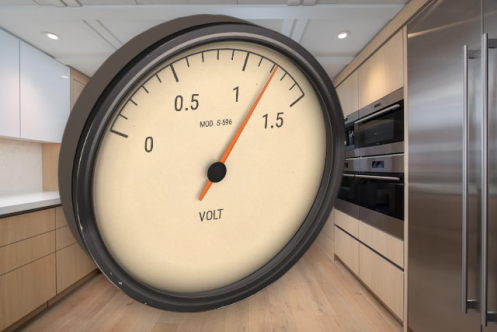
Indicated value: 1.2 V
